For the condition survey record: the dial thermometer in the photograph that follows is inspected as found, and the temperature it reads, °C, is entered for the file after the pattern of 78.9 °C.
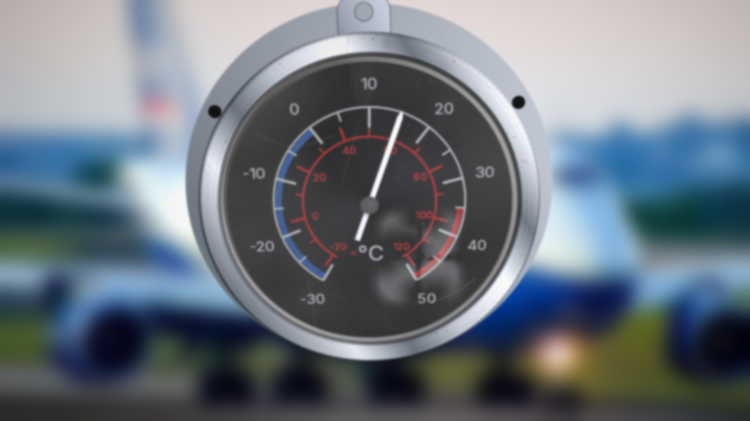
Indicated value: 15 °C
